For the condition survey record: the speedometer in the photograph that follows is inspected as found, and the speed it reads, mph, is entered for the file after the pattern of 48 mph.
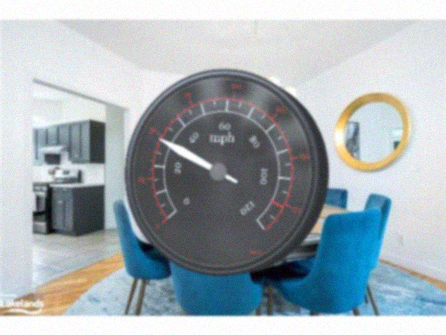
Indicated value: 30 mph
